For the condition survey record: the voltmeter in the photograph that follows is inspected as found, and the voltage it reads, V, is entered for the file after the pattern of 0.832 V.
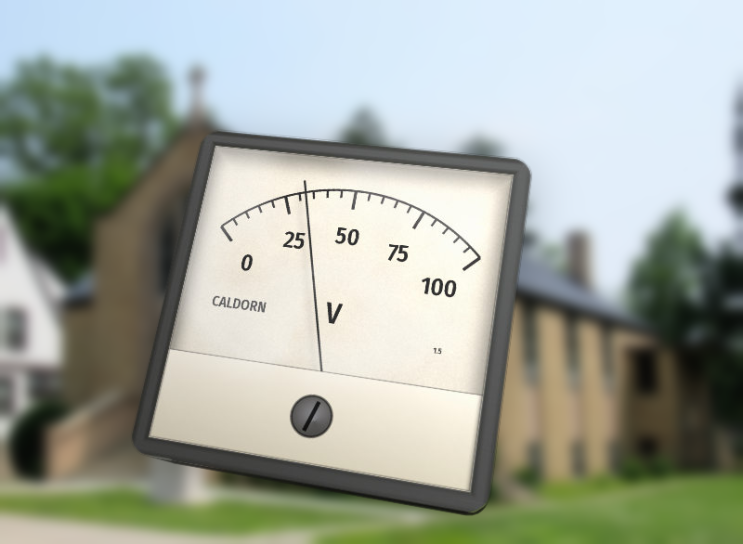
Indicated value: 32.5 V
